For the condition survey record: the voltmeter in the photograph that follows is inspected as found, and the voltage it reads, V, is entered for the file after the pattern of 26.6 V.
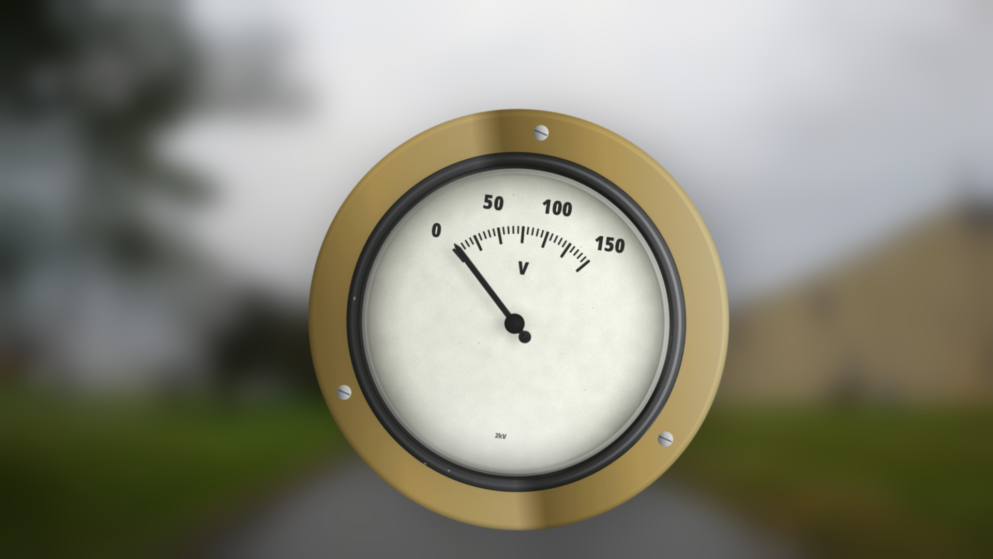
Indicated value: 5 V
